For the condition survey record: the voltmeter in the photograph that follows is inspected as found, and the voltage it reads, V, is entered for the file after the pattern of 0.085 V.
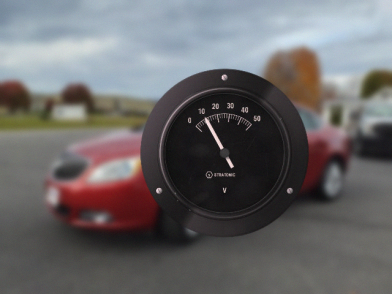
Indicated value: 10 V
